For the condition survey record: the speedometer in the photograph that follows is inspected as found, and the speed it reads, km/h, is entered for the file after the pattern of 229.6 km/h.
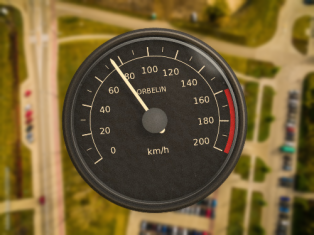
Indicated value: 75 km/h
